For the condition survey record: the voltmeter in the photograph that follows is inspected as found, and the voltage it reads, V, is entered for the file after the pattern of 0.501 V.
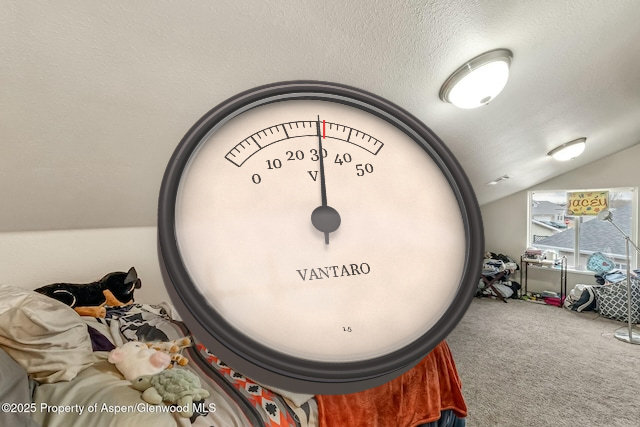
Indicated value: 30 V
